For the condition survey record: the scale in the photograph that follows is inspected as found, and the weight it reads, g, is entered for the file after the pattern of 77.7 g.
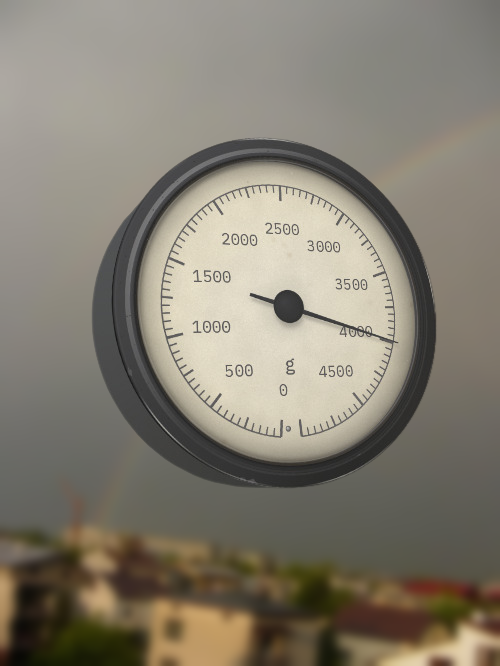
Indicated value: 4000 g
